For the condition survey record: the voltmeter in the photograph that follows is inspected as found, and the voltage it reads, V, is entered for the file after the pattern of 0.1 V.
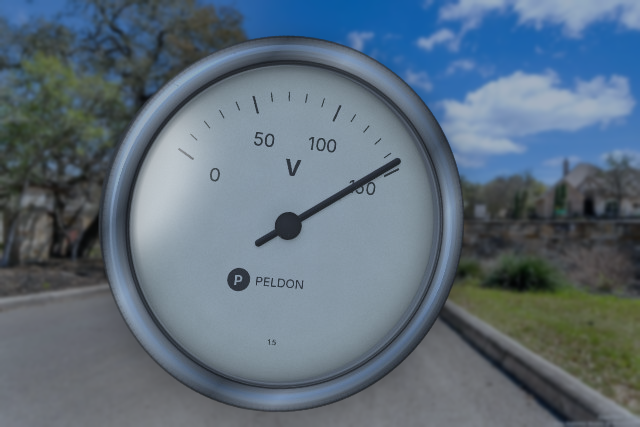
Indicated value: 145 V
